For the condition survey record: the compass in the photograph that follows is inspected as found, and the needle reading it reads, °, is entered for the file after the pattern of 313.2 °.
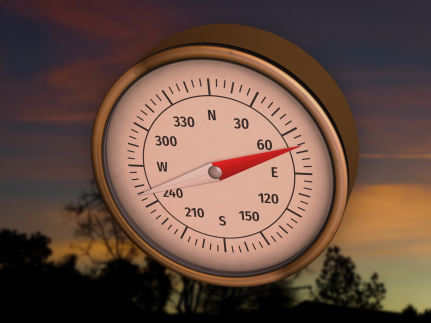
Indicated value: 70 °
